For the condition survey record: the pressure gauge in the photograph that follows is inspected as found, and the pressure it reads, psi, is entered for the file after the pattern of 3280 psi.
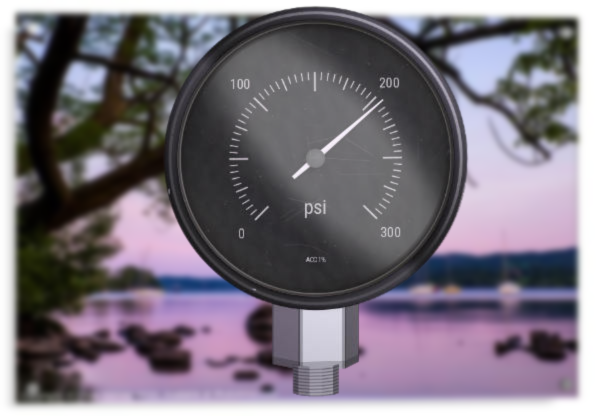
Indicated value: 205 psi
